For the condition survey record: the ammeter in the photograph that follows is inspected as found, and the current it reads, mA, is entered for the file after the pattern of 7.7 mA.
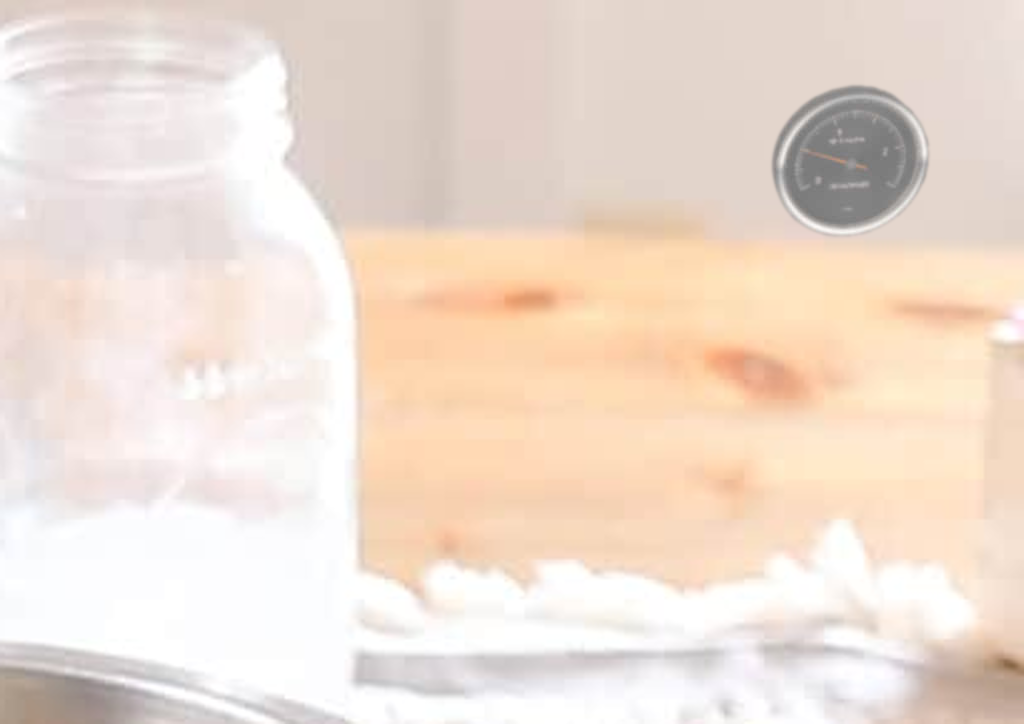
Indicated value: 0.5 mA
